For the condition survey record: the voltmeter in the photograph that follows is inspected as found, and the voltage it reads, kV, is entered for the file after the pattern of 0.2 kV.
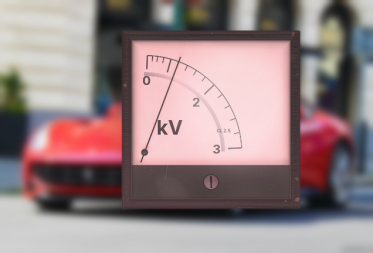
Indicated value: 1.2 kV
